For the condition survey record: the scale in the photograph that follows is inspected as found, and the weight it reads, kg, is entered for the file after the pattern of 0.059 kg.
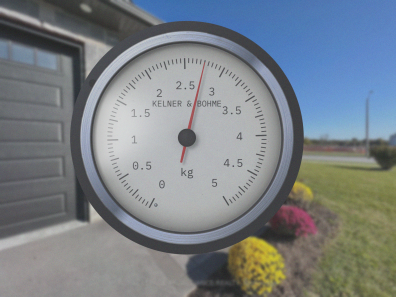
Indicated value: 2.75 kg
